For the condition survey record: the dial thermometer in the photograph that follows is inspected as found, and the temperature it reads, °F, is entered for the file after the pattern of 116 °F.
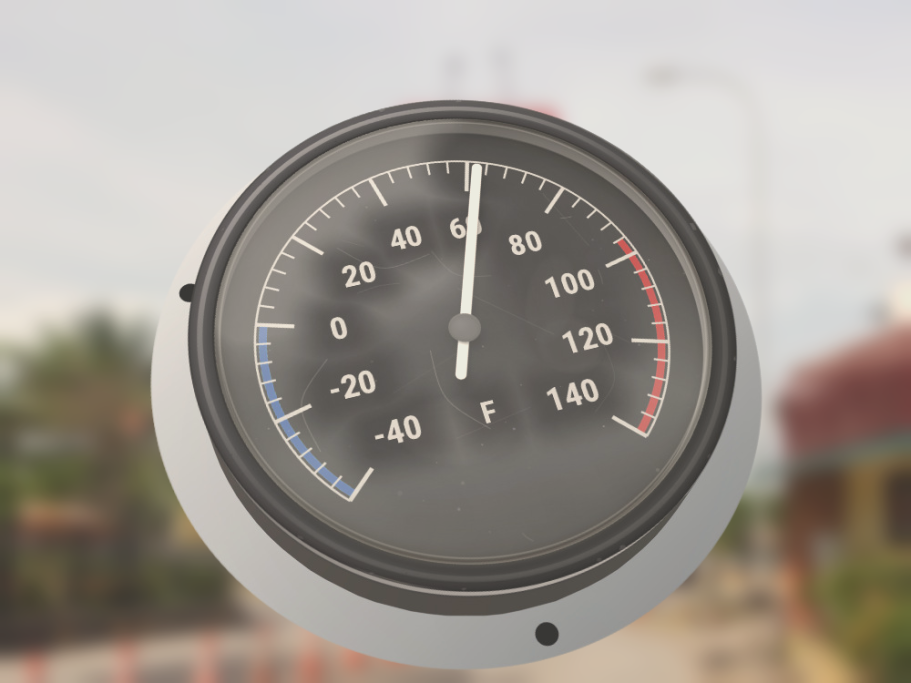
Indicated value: 62 °F
